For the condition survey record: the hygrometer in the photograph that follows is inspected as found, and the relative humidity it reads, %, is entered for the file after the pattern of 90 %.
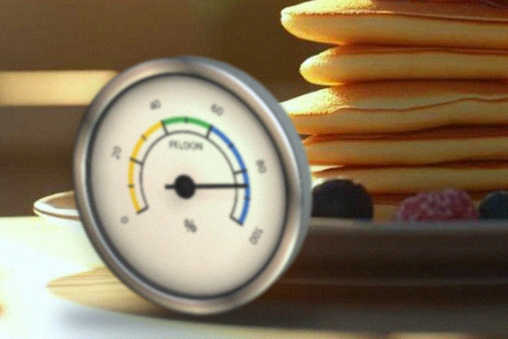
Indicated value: 85 %
